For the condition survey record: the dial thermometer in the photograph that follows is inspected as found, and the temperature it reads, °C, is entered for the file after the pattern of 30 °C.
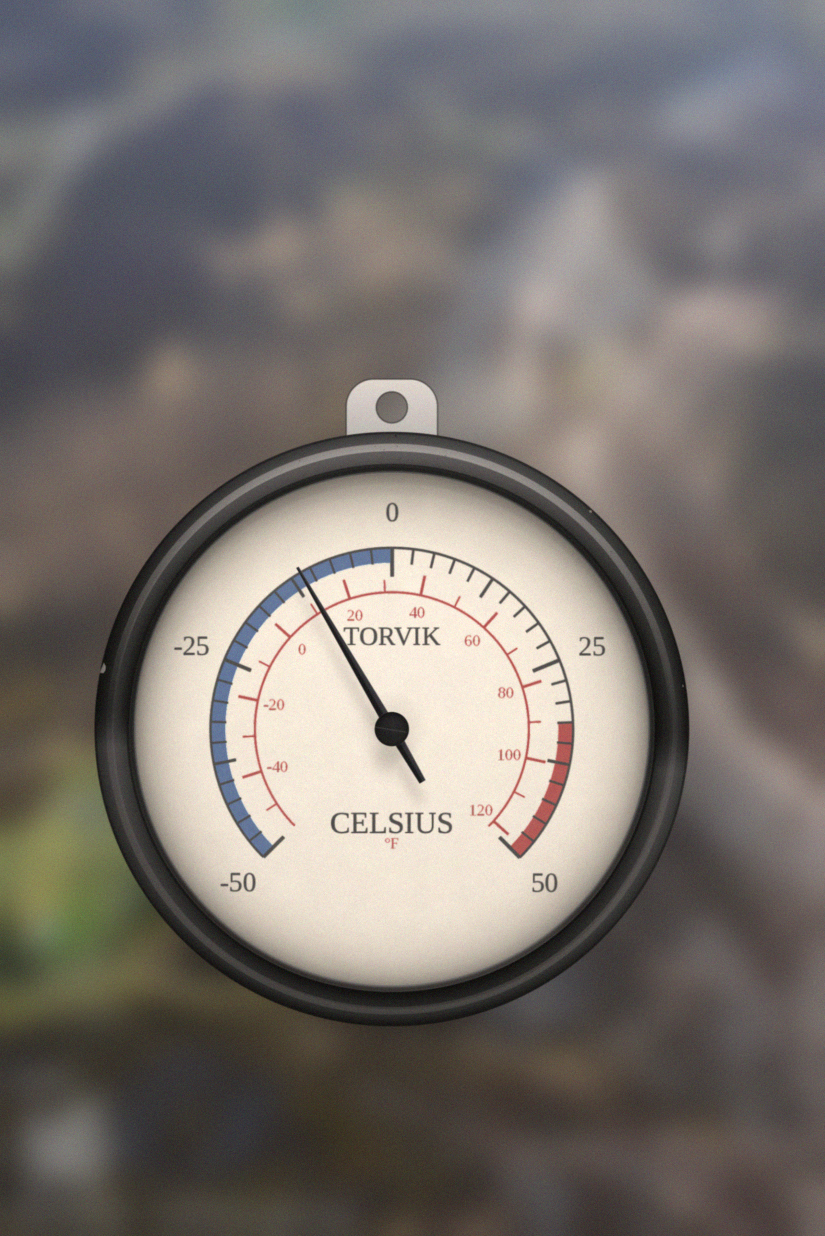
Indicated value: -11.25 °C
